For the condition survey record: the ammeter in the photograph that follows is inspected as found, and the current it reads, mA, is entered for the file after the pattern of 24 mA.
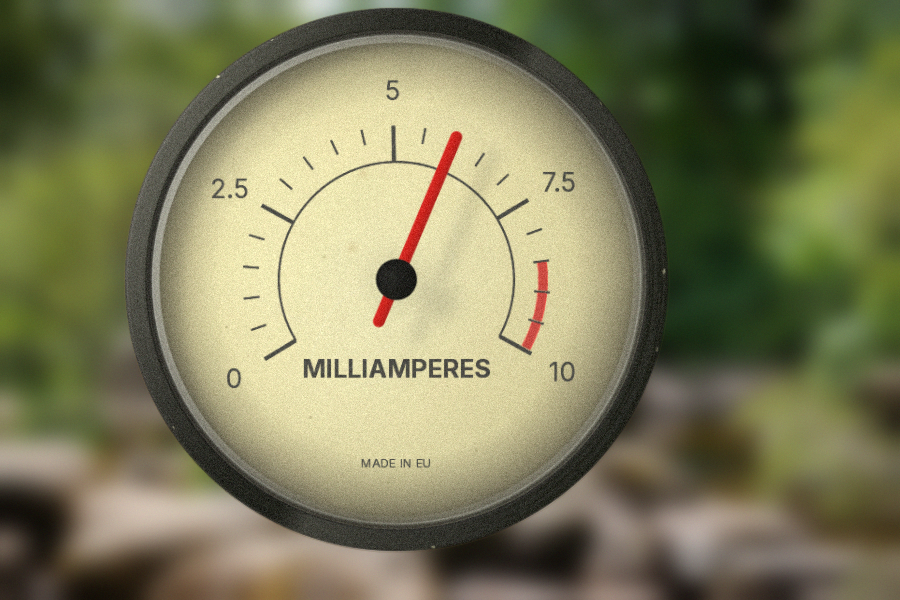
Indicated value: 6 mA
